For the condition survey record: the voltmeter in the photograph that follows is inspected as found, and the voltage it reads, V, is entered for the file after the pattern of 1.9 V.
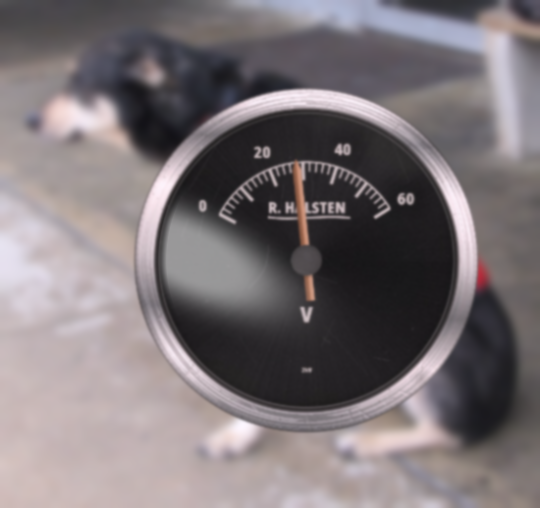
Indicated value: 28 V
